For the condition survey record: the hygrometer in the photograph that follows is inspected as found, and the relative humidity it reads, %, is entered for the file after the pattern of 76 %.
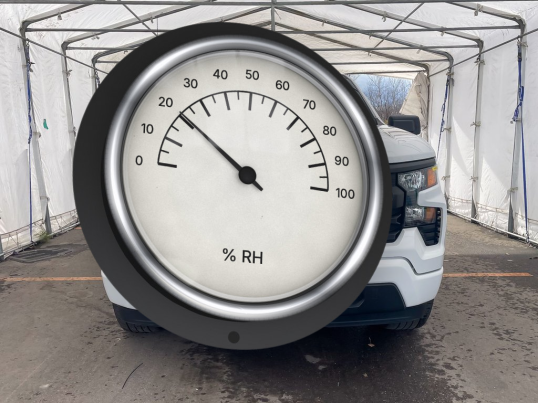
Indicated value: 20 %
